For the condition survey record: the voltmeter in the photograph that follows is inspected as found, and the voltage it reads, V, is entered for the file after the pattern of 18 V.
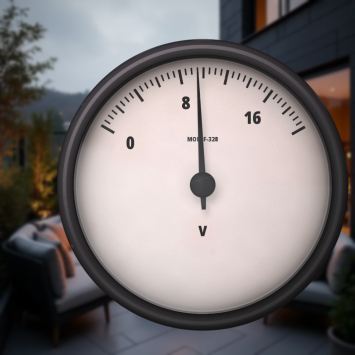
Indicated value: 9.5 V
